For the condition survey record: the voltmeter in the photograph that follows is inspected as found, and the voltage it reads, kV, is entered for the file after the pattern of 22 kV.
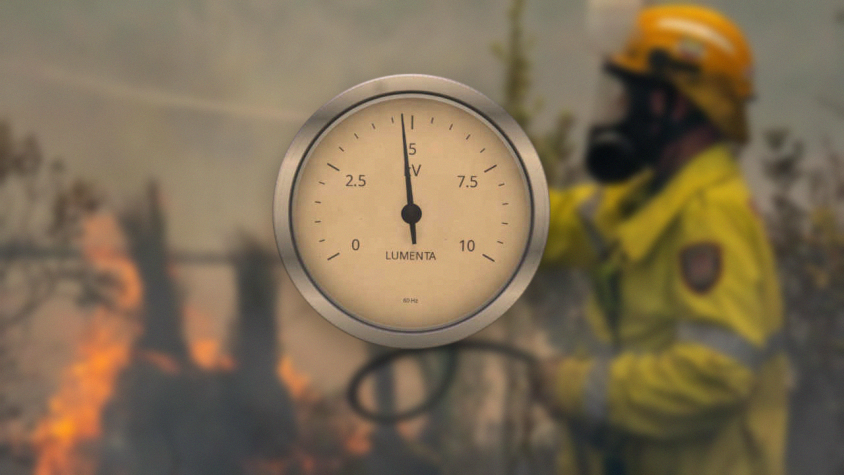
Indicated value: 4.75 kV
